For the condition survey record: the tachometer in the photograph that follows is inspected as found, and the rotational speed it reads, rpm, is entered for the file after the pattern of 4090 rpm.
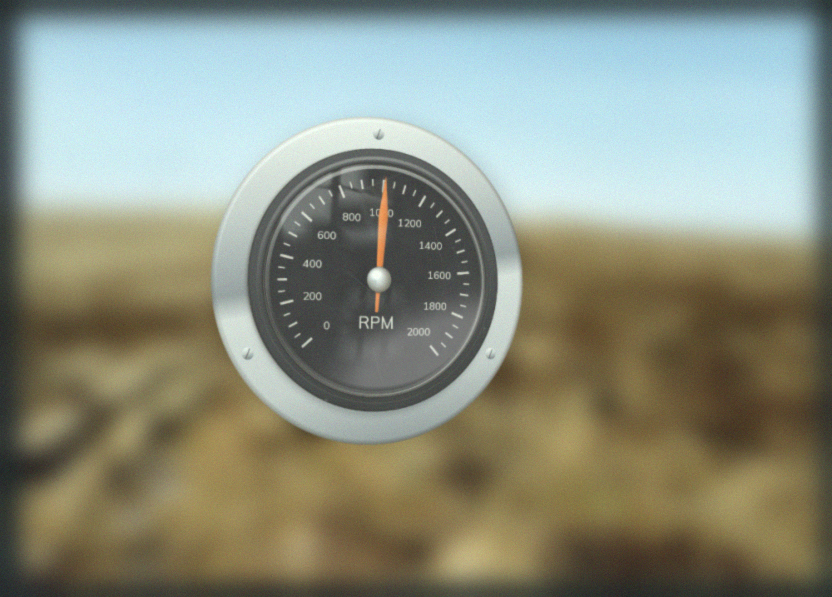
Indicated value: 1000 rpm
